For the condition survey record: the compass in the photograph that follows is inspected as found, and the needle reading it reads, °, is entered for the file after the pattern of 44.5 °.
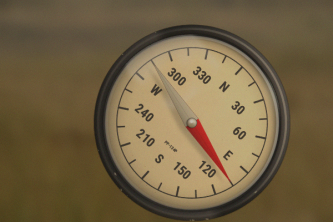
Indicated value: 105 °
